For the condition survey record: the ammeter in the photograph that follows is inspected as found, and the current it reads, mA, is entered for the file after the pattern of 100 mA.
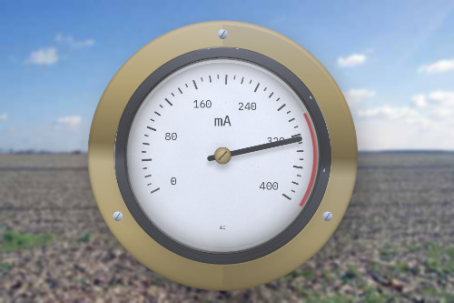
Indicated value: 325 mA
